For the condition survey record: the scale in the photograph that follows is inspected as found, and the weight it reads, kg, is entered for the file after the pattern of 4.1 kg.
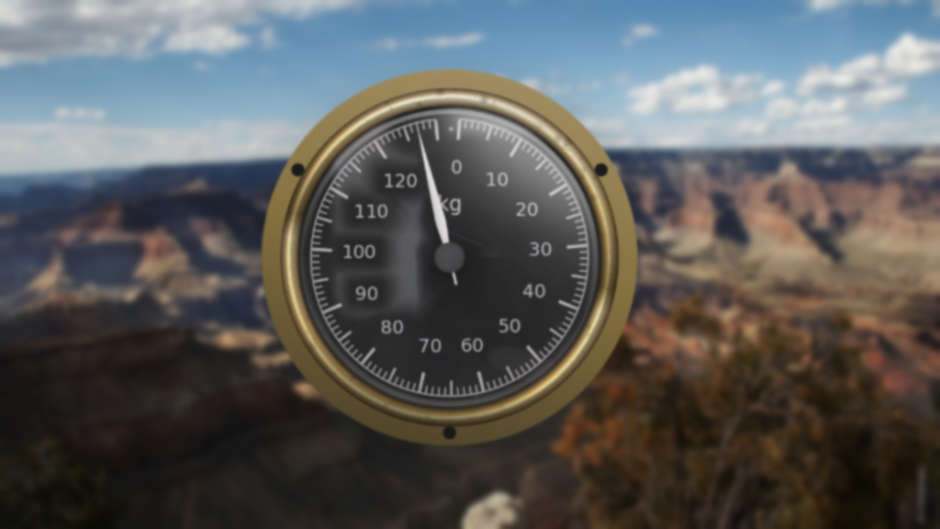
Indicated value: 127 kg
